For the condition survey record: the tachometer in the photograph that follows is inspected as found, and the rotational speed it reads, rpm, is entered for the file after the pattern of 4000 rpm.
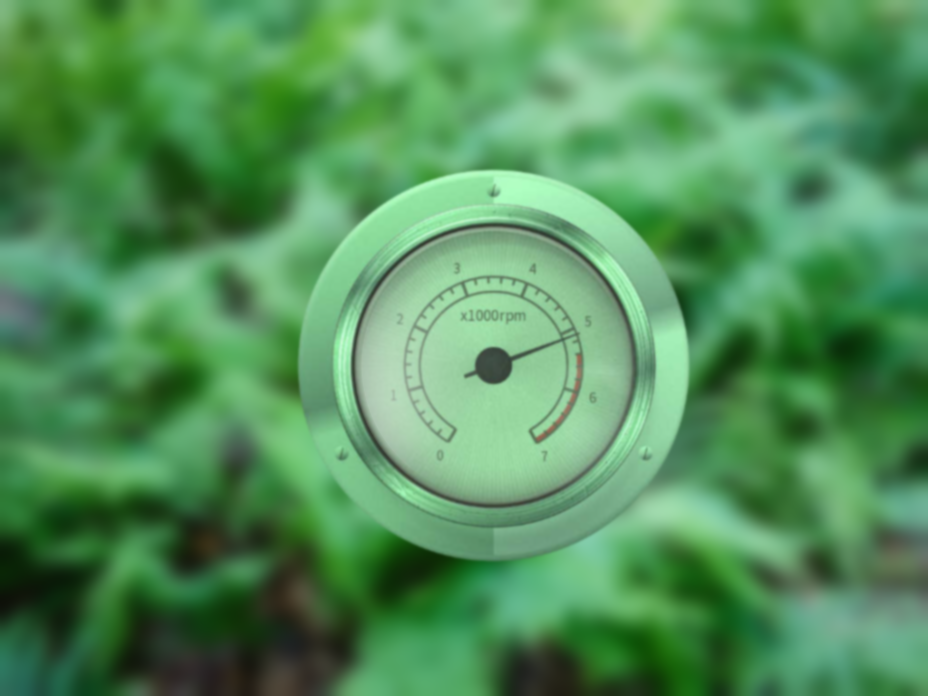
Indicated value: 5100 rpm
